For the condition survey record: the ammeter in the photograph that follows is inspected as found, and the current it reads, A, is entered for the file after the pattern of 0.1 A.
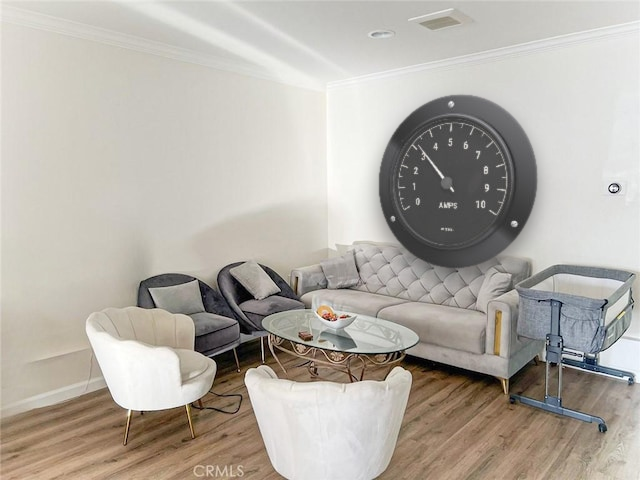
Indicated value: 3.25 A
